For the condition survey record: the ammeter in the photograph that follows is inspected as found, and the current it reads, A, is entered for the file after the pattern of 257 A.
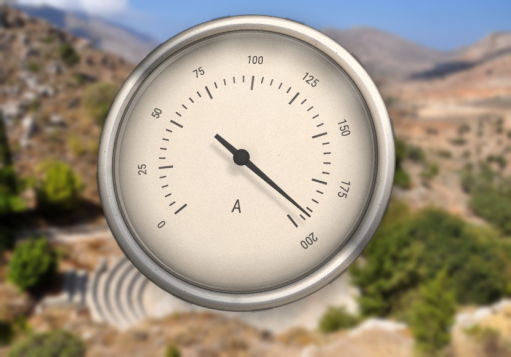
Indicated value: 192.5 A
